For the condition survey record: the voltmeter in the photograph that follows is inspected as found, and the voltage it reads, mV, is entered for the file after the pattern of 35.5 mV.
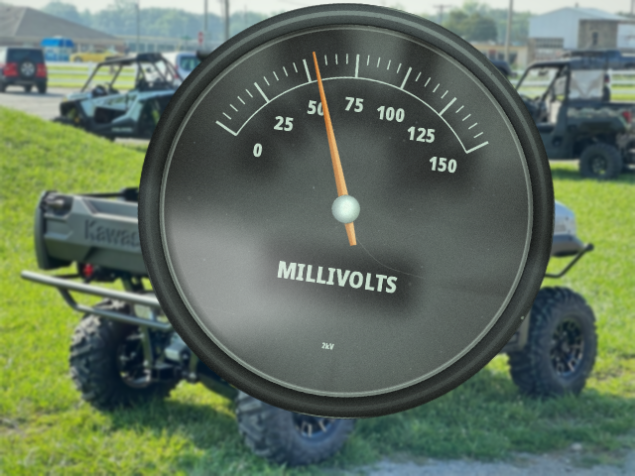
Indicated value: 55 mV
